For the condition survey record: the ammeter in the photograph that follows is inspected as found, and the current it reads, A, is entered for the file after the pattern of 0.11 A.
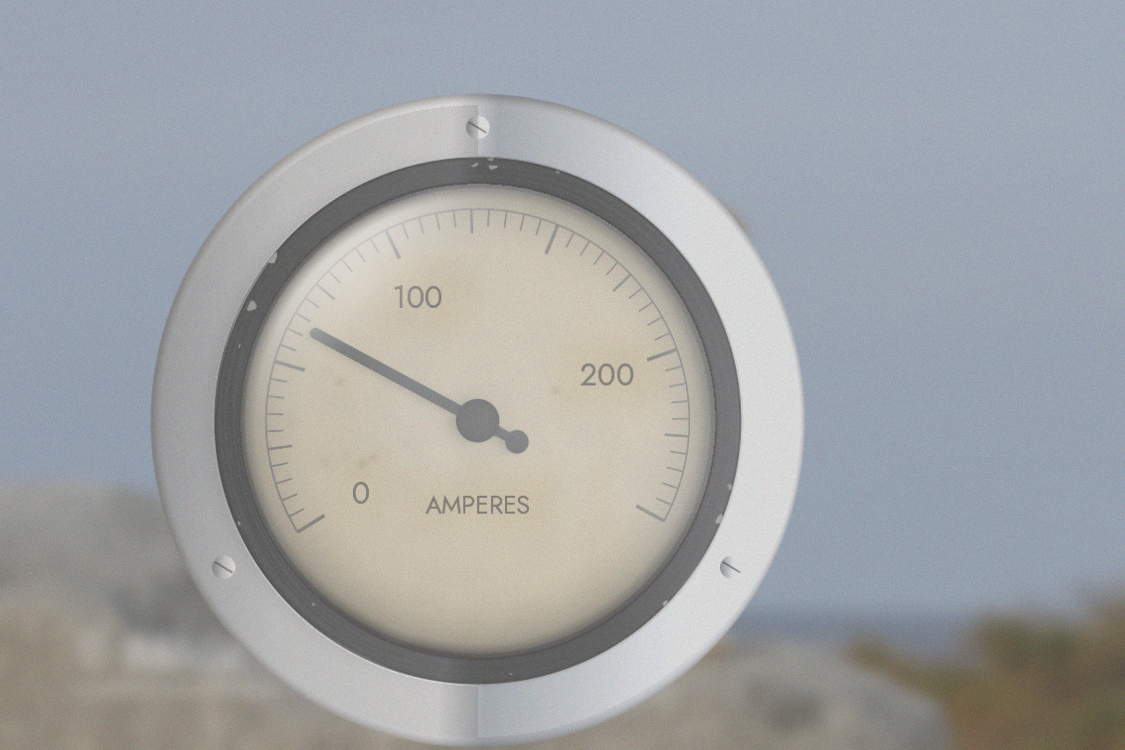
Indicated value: 62.5 A
